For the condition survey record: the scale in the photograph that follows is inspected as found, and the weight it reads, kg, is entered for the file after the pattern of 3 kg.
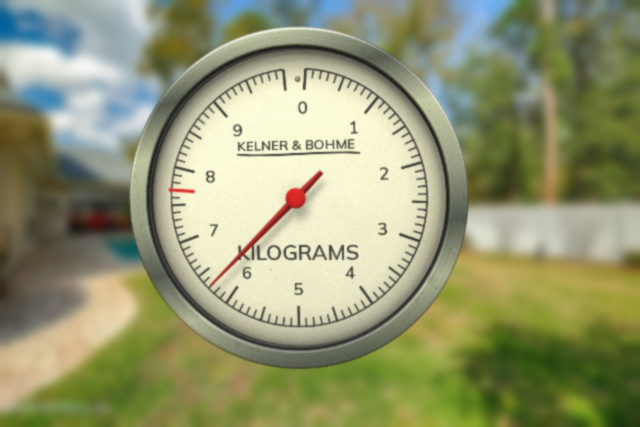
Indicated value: 6.3 kg
